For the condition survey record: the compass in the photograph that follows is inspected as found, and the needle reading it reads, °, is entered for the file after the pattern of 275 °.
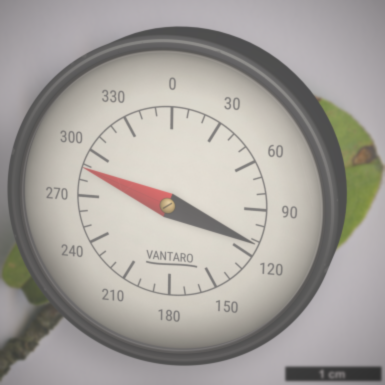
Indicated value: 290 °
